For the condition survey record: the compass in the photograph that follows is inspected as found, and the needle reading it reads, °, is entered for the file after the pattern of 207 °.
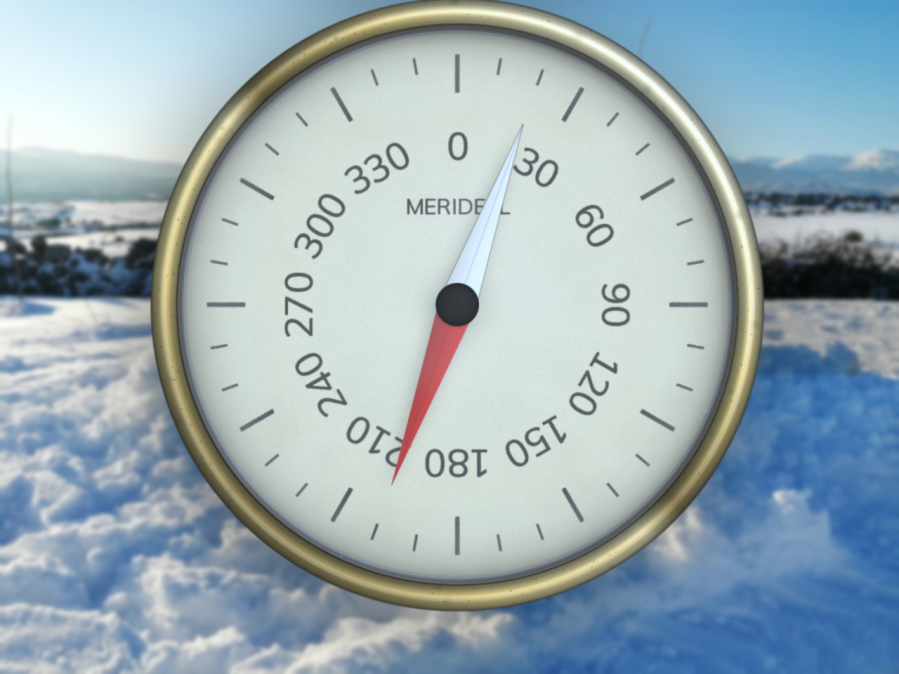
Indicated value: 200 °
